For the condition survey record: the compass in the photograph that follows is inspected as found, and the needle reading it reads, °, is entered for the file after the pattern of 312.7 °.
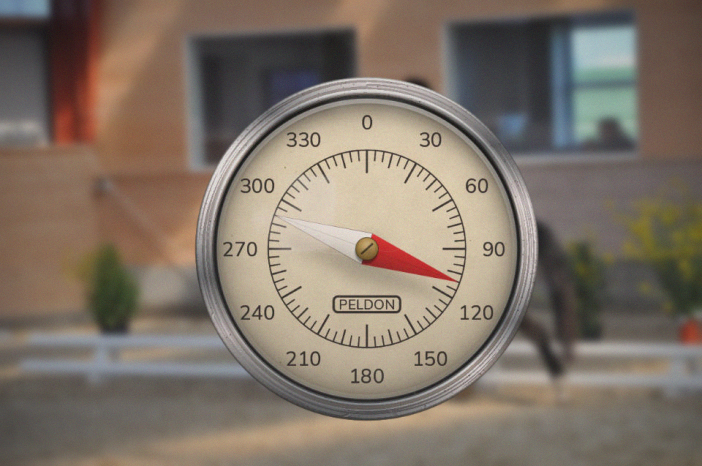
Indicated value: 110 °
